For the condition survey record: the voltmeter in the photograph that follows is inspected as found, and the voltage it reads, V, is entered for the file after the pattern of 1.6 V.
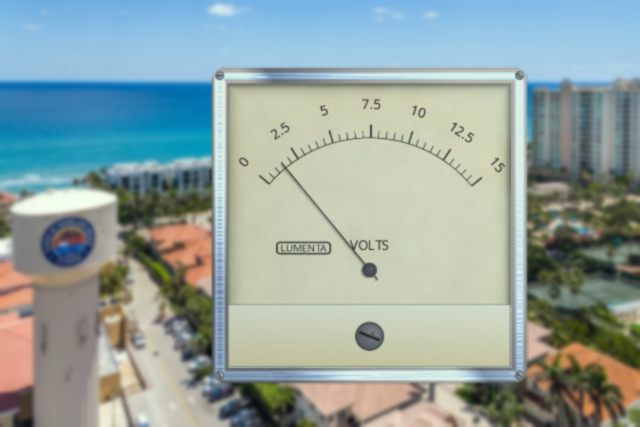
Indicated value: 1.5 V
